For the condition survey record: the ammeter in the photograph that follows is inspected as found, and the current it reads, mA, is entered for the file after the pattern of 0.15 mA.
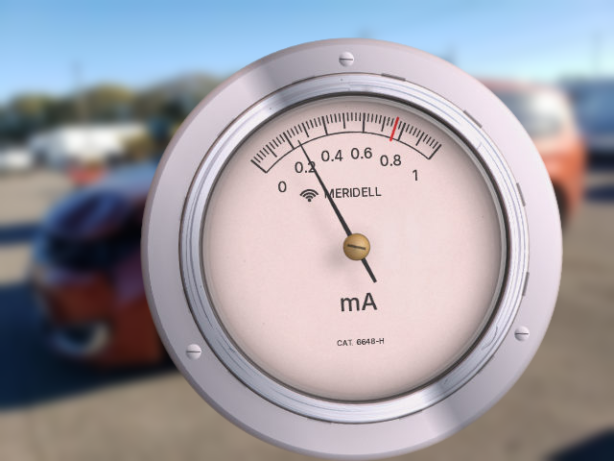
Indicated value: 0.24 mA
